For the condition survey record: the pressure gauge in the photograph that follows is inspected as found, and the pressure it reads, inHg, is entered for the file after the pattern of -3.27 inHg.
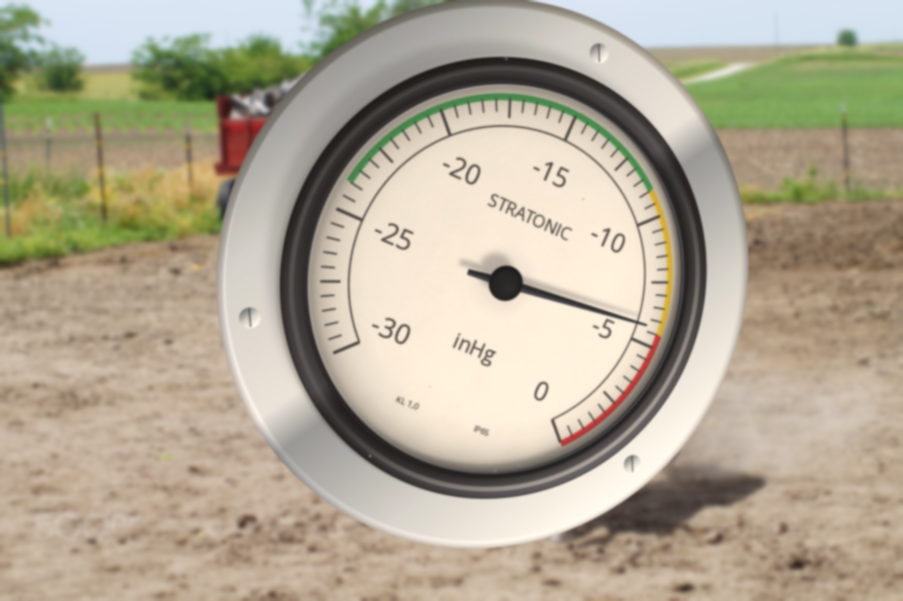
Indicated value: -5.75 inHg
